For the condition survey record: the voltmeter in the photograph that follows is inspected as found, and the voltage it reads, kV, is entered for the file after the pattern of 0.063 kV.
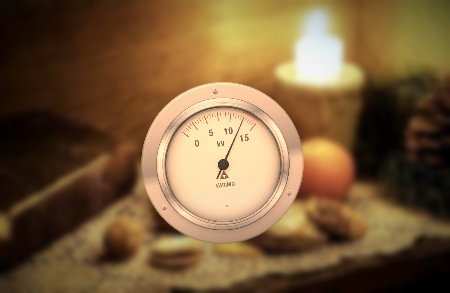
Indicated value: 12.5 kV
